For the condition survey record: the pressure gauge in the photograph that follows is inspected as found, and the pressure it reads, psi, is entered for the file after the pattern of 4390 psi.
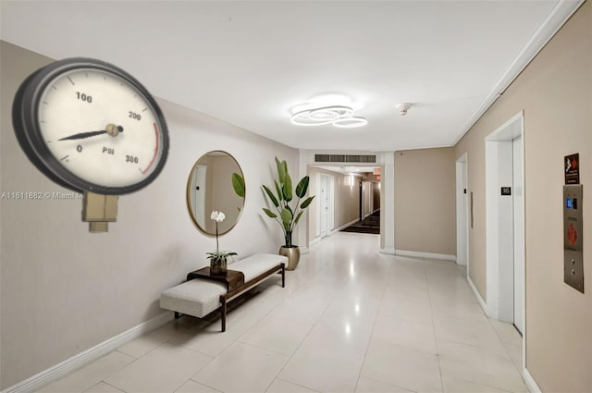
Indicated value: 20 psi
